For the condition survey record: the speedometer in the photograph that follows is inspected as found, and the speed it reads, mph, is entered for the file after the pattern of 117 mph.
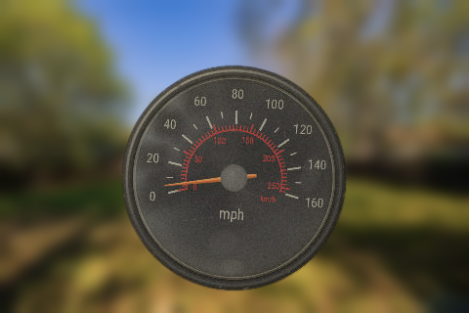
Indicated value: 5 mph
